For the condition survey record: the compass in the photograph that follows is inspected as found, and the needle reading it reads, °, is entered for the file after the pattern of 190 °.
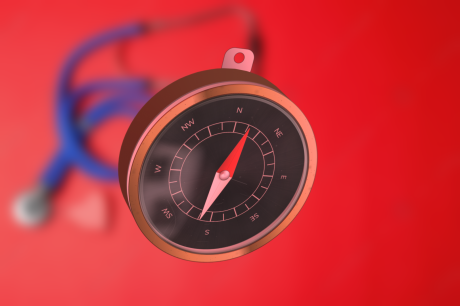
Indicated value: 15 °
